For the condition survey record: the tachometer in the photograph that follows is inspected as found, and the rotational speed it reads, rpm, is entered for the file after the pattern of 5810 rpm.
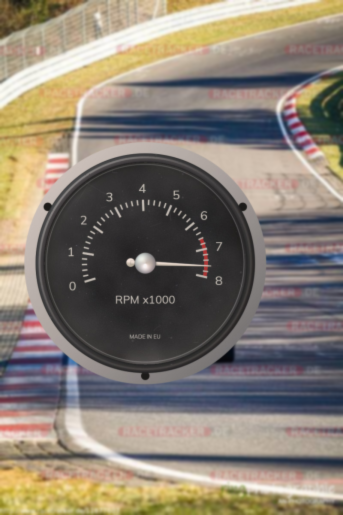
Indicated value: 7600 rpm
